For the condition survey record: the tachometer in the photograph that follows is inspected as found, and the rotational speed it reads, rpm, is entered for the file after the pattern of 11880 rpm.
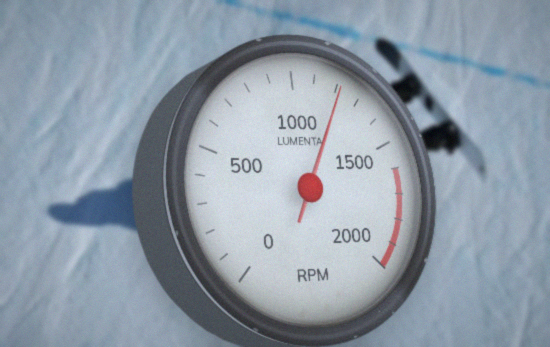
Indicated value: 1200 rpm
